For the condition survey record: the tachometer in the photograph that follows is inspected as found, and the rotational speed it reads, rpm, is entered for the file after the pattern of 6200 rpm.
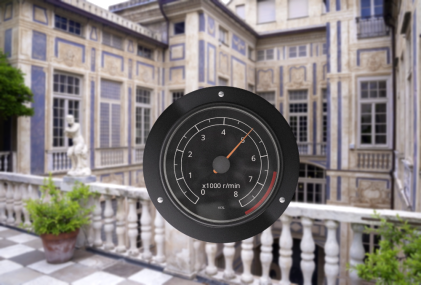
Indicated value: 5000 rpm
